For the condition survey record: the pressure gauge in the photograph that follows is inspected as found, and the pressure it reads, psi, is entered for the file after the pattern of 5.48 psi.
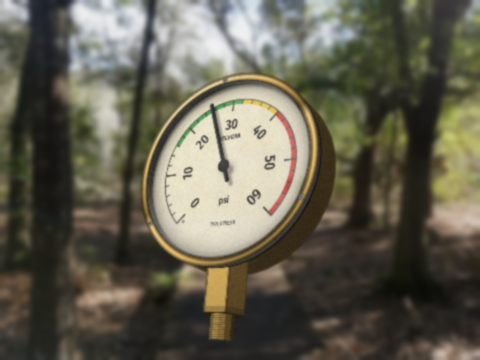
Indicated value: 26 psi
